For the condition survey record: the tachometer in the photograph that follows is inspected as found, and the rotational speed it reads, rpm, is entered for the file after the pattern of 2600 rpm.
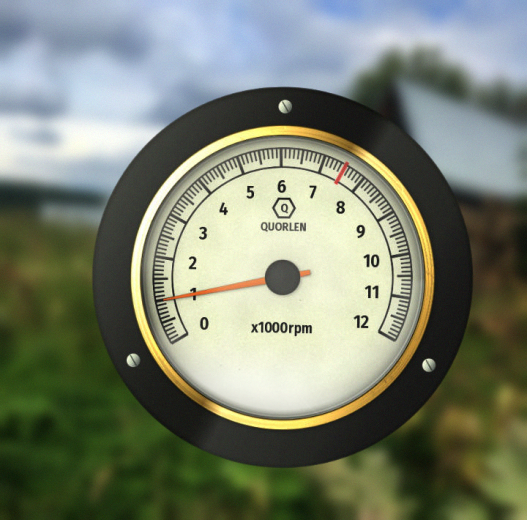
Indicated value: 1000 rpm
